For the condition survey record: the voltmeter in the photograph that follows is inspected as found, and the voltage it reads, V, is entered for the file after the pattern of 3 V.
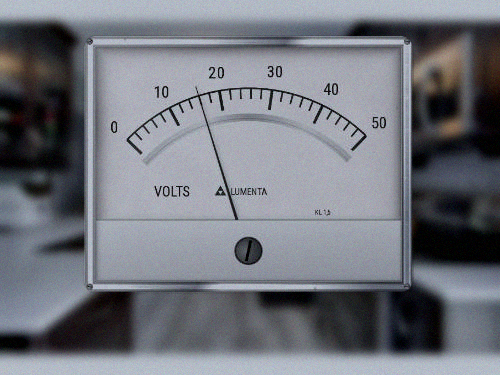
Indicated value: 16 V
